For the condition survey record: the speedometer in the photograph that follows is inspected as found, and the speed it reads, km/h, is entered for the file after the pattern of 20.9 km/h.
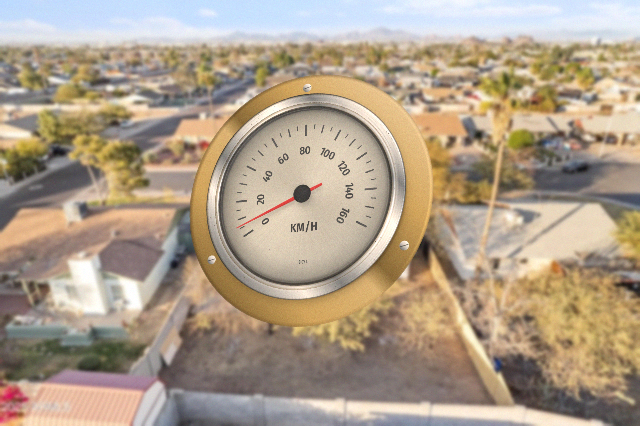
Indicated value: 5 km/h
